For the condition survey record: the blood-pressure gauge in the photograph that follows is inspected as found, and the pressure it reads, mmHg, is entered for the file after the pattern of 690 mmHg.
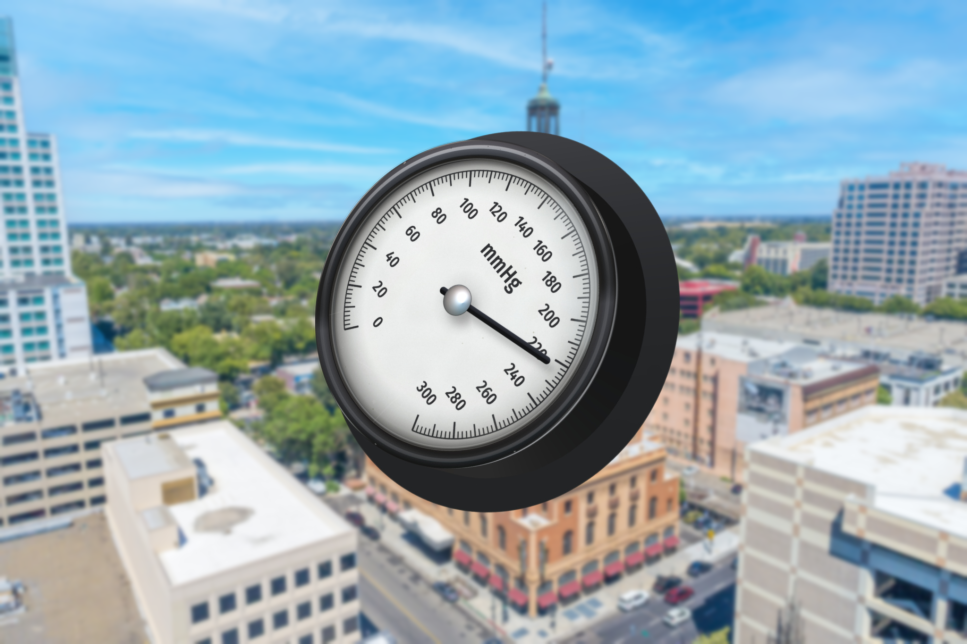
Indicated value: 222 mmHg
